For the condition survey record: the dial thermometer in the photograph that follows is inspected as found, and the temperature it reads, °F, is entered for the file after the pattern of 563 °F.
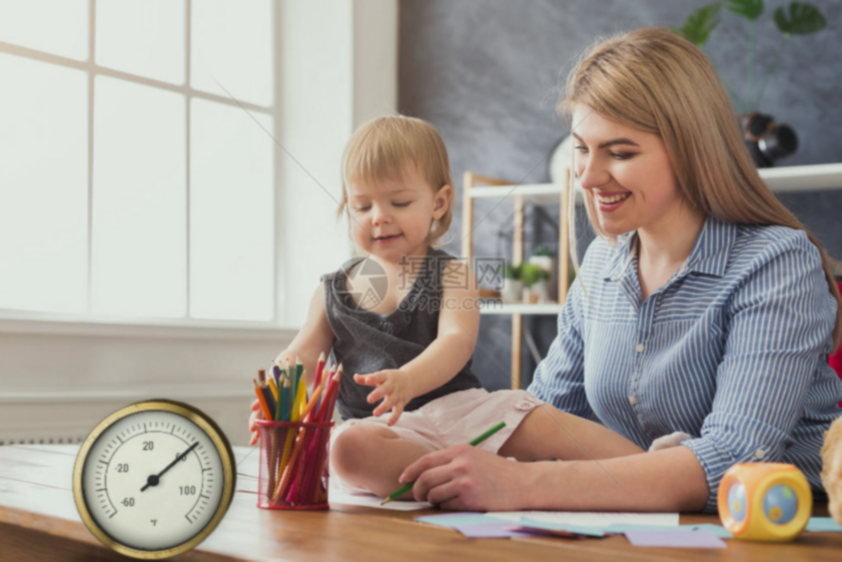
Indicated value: 60 °F
